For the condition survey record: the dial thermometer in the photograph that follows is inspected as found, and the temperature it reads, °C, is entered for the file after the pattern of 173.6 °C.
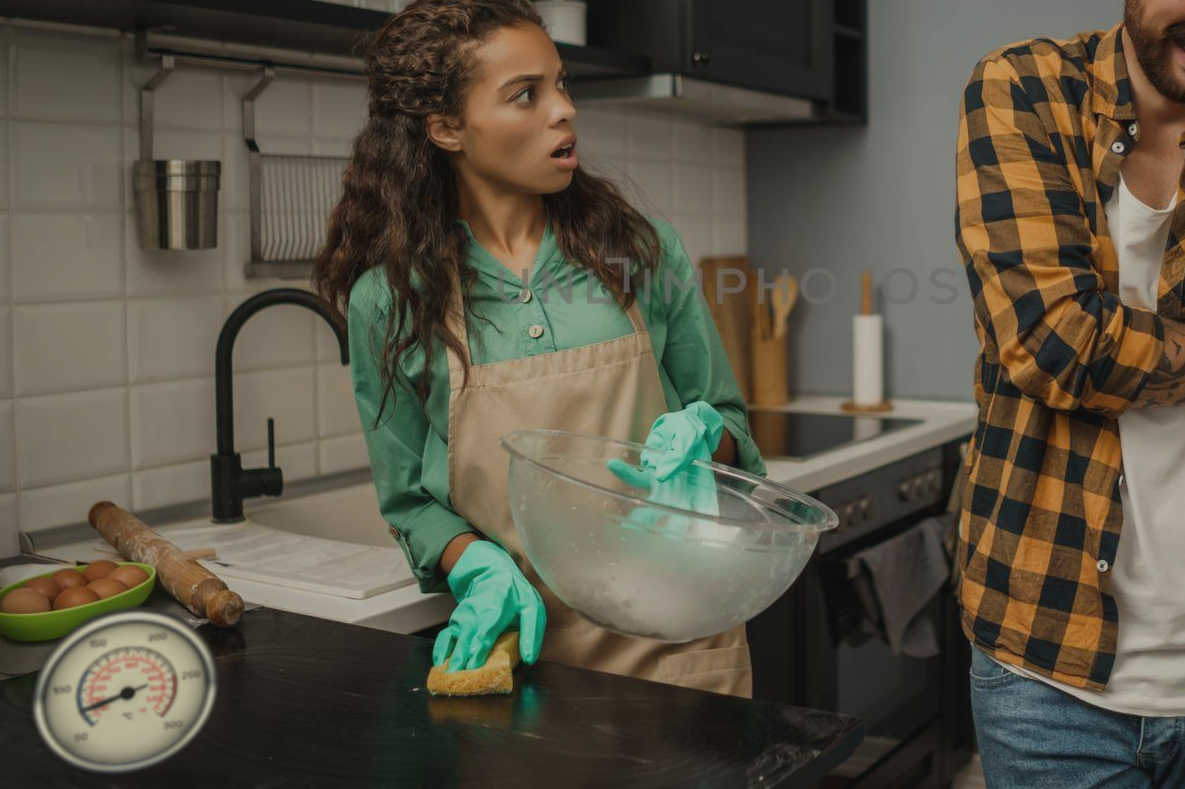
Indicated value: 75 °C
